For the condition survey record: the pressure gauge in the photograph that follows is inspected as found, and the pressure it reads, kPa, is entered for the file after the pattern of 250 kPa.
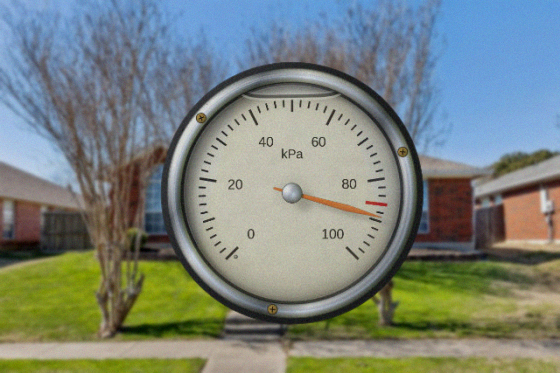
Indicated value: 89 kPa
